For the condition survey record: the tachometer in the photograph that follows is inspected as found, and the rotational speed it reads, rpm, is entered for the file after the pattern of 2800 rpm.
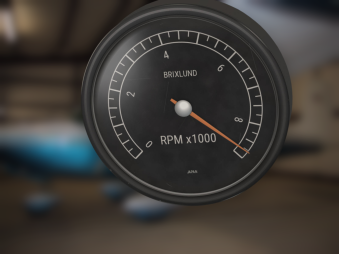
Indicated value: 8750 rpm
